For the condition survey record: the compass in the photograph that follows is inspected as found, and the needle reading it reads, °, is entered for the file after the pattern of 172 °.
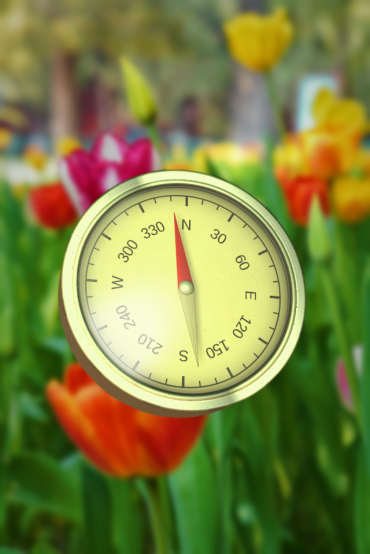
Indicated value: 350 °
